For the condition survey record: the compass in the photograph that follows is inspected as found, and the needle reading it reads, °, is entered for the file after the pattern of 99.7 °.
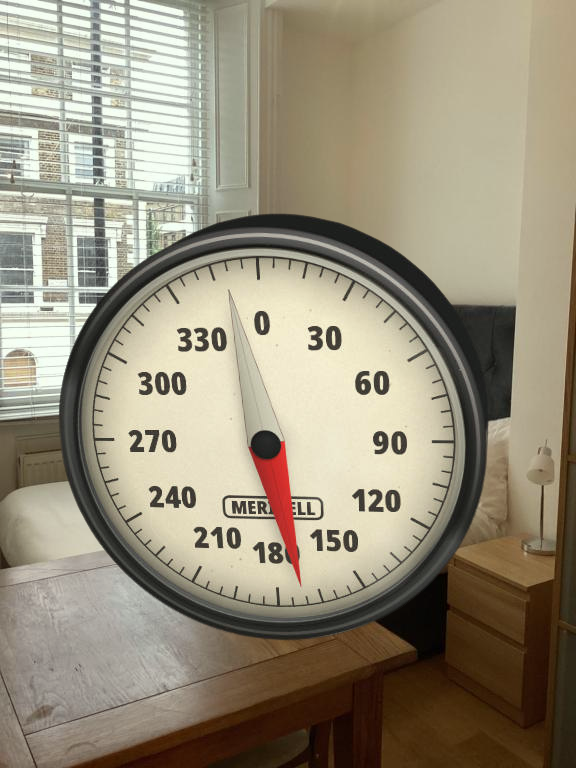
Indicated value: 170 °
